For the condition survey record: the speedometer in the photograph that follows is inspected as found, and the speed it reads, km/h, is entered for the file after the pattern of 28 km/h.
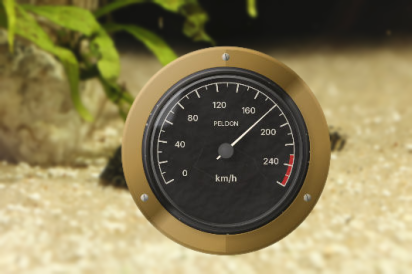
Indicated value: 180 km/h
